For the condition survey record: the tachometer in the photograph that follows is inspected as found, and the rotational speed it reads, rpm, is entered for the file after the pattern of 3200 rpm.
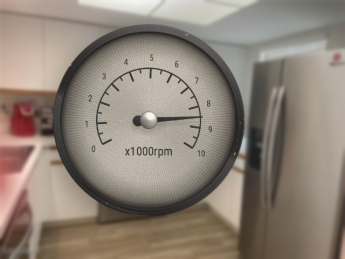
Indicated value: 8500 rpm
